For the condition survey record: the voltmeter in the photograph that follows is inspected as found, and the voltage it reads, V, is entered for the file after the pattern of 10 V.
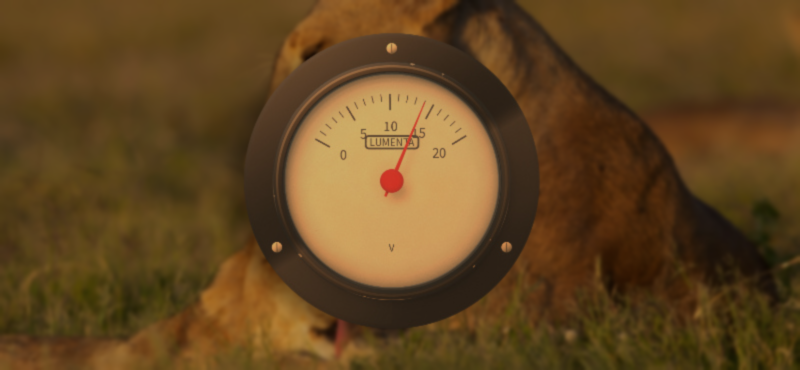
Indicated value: 14 V
